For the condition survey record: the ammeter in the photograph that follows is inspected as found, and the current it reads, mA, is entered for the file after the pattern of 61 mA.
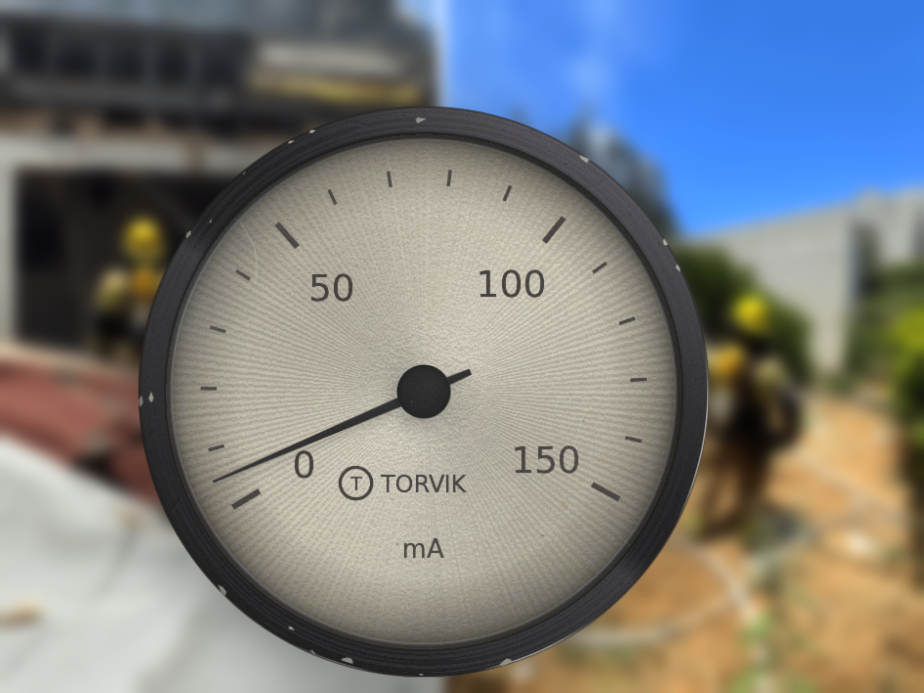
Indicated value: 5 mA
